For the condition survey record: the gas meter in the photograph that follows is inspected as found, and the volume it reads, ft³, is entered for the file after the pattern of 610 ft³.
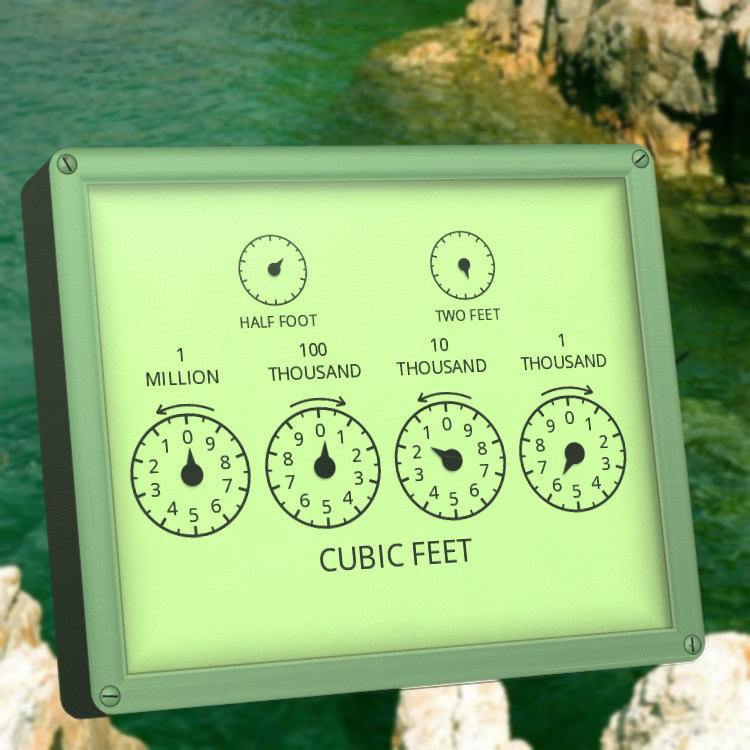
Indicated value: 1600 ft³
